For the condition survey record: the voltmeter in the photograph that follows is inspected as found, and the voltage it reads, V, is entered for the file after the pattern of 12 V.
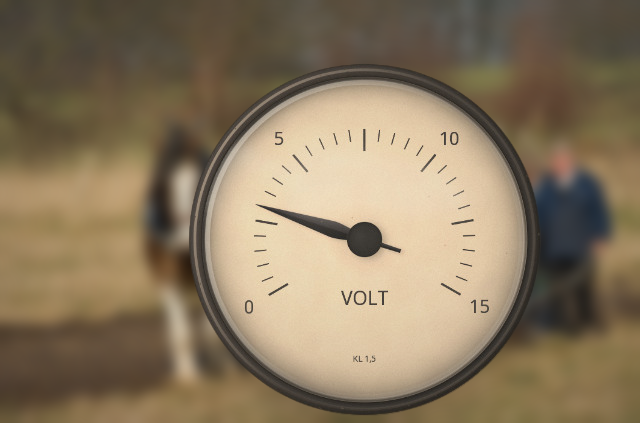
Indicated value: 3 V
